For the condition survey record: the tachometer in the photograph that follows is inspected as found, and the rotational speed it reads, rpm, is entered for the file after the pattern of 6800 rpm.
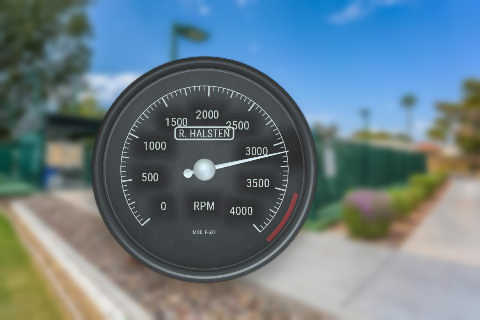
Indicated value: 3100 rpm
